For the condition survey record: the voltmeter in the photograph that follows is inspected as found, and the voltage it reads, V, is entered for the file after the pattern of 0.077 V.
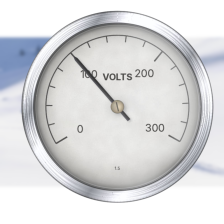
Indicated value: 100 V
